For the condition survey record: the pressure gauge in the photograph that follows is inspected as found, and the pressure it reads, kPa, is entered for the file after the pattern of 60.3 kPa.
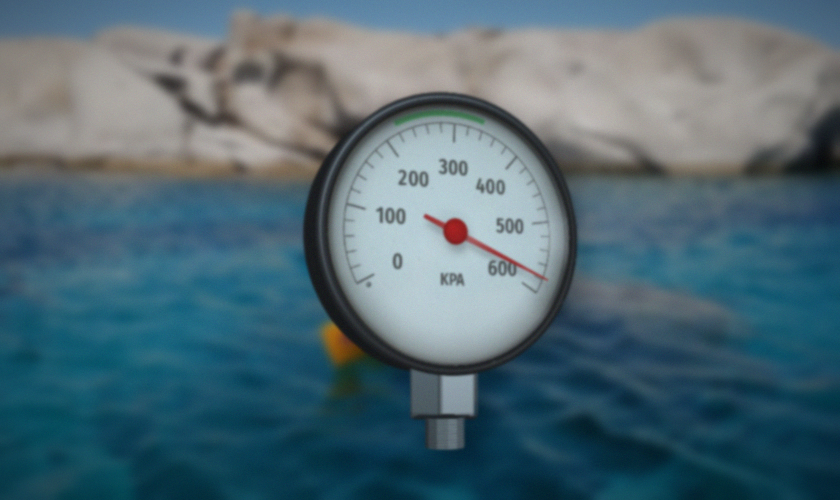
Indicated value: 580 kPa
